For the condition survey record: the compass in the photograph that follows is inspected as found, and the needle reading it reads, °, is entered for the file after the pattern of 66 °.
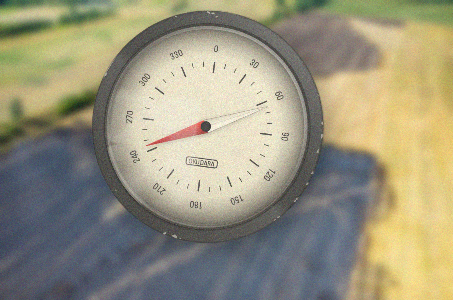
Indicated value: 245 °
